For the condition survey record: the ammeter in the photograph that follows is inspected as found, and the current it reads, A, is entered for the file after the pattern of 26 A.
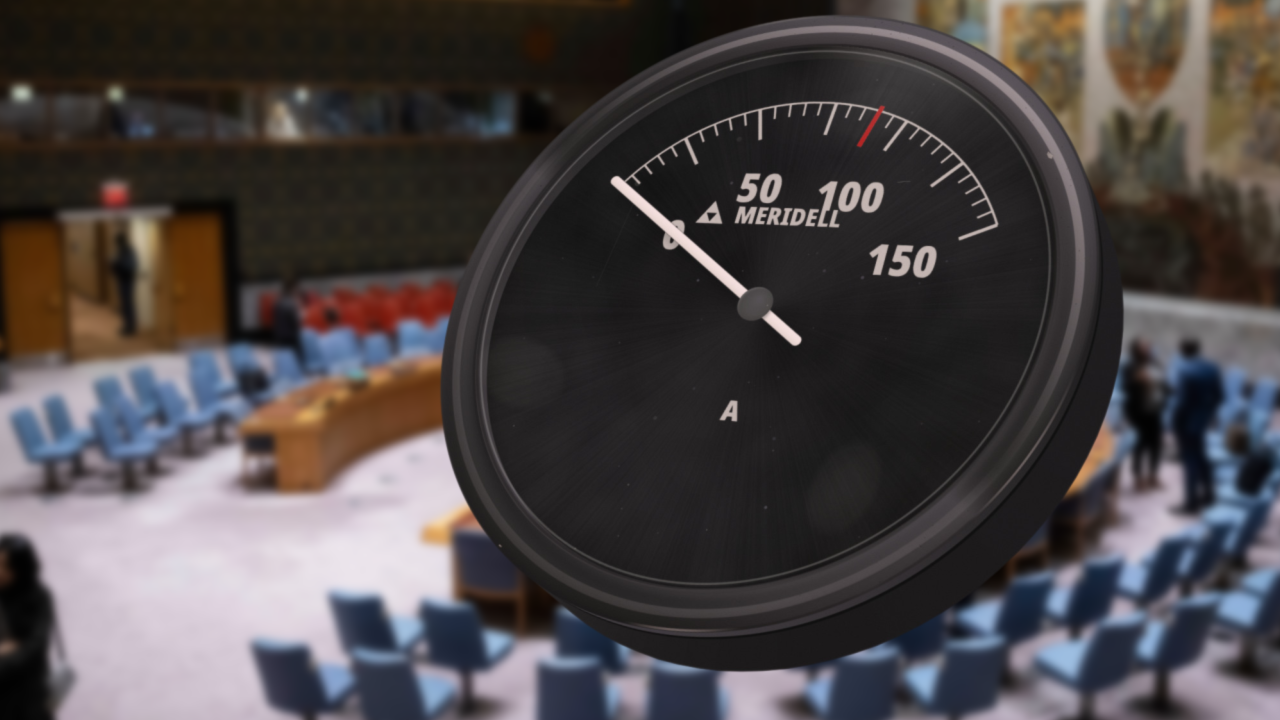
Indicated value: 0 A
